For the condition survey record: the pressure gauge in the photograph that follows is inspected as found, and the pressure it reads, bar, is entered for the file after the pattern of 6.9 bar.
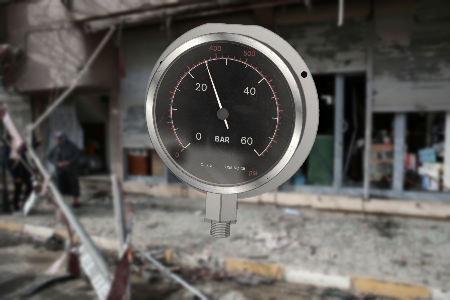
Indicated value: 25 bar
